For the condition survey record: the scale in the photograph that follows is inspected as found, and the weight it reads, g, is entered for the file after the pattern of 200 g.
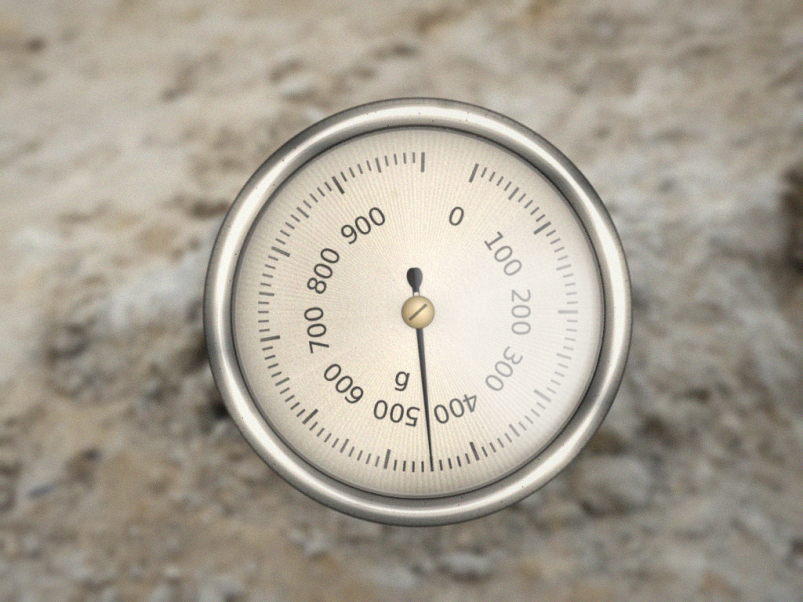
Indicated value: 450 g
